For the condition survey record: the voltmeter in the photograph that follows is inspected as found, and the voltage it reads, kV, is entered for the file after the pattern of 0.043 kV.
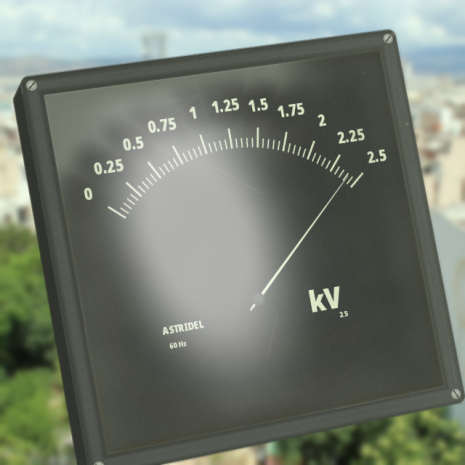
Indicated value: 2.4 kV
